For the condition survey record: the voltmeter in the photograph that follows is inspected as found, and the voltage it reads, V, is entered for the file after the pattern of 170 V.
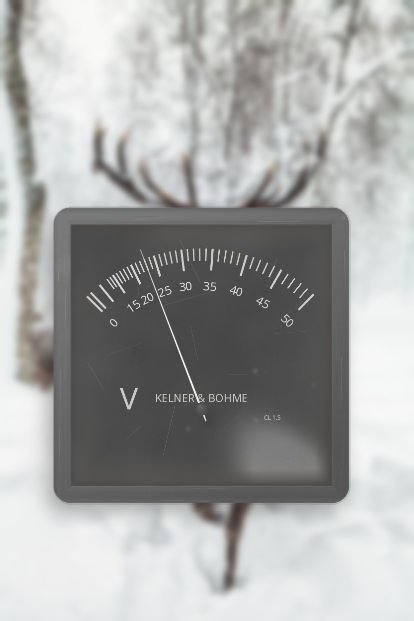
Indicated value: 23 V
